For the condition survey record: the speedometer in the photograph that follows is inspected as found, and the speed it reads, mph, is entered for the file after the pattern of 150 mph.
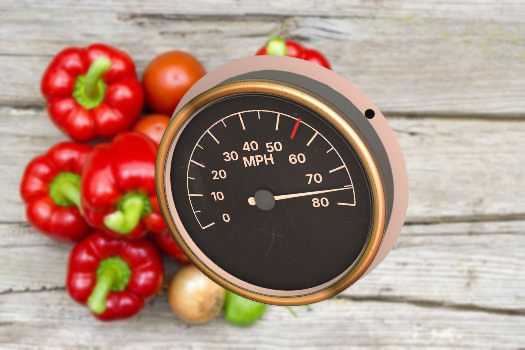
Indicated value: 75 mph
